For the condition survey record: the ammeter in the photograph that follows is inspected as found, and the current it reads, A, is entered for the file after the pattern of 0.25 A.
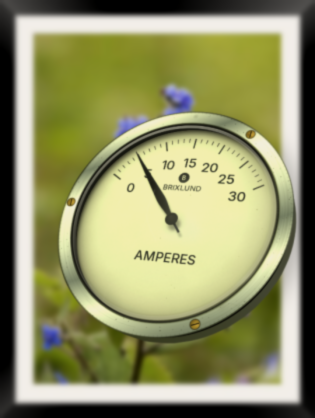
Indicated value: 5 A
